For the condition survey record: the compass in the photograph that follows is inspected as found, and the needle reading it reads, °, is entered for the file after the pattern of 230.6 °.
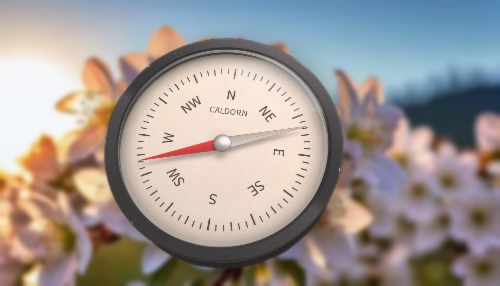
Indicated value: 250 °
